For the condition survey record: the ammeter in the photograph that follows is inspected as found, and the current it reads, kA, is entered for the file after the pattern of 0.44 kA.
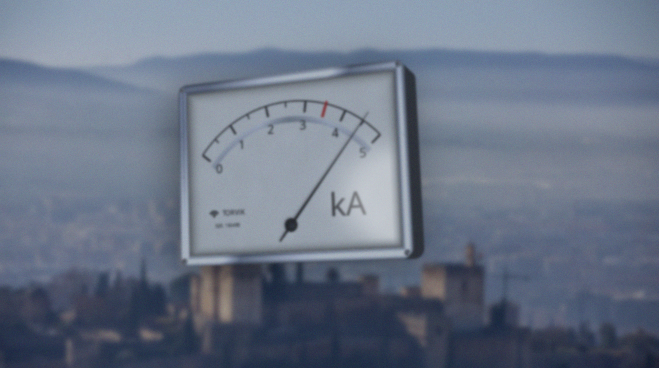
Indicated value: 4.5 kA
